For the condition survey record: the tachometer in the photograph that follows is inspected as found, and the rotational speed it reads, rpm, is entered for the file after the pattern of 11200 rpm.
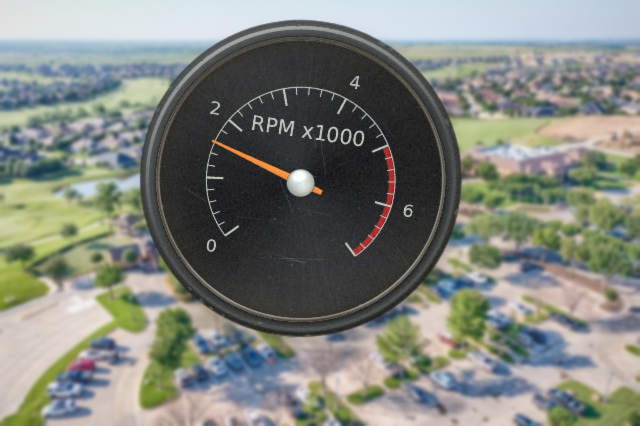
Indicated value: 1600 rpm
